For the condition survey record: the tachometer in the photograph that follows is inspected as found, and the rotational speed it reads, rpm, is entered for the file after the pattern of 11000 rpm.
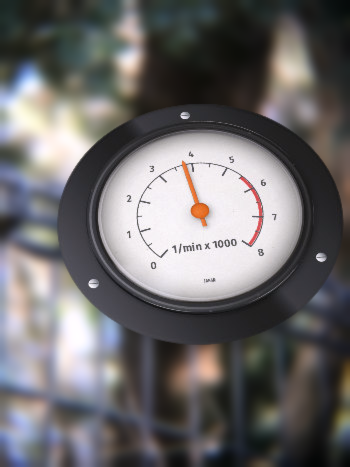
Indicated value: 3750 rpm
